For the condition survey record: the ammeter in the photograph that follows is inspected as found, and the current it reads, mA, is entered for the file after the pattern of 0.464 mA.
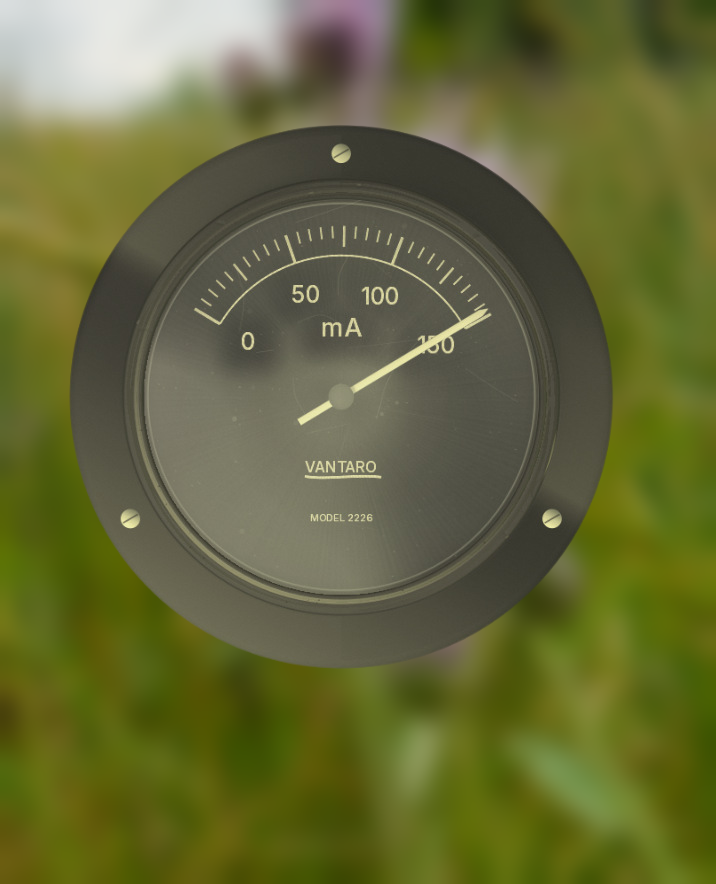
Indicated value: 147.5 mA
